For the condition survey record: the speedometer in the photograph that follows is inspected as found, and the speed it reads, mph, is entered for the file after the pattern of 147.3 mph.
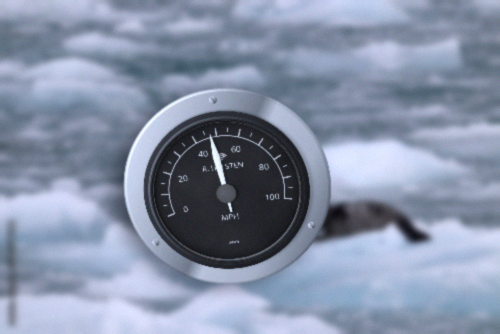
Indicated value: 47.5 mph
